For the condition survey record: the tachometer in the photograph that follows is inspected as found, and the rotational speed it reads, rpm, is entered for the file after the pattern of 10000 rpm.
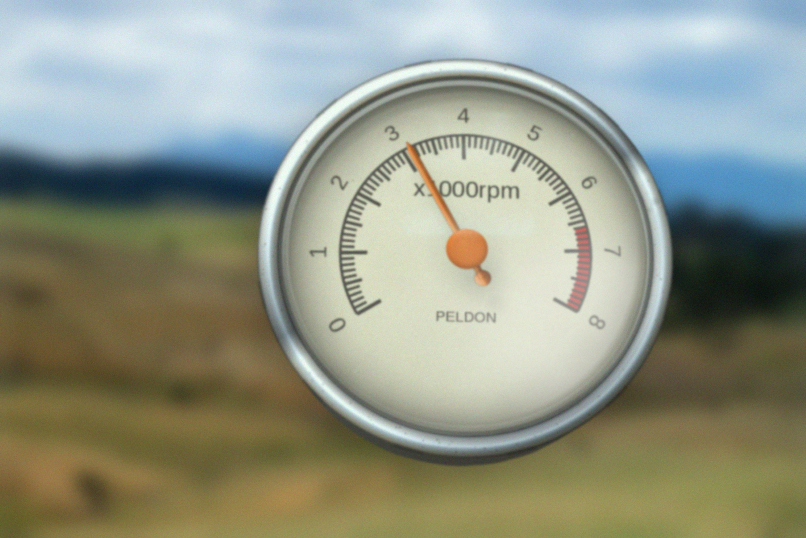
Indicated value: 3100 rpm
